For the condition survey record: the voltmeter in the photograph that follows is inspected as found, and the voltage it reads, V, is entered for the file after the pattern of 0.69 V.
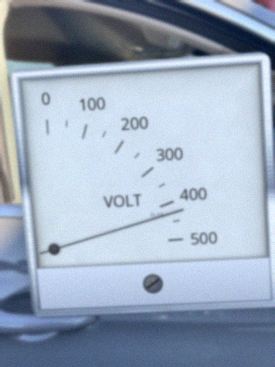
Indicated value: 425 V
